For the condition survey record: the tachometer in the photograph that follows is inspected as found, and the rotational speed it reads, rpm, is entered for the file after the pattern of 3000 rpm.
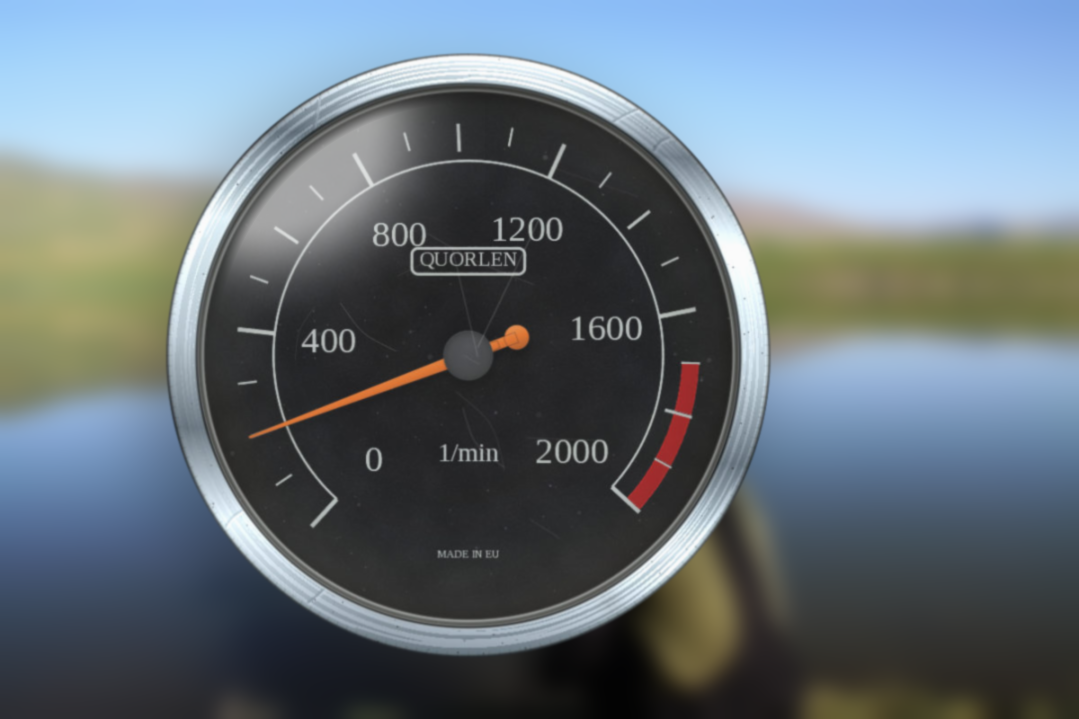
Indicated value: 200 rpm
